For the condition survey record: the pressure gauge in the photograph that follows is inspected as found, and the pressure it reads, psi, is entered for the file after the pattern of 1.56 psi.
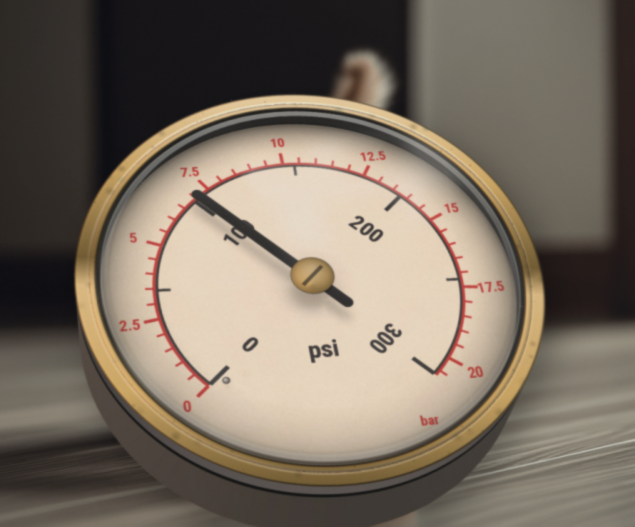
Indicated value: 100 psi
